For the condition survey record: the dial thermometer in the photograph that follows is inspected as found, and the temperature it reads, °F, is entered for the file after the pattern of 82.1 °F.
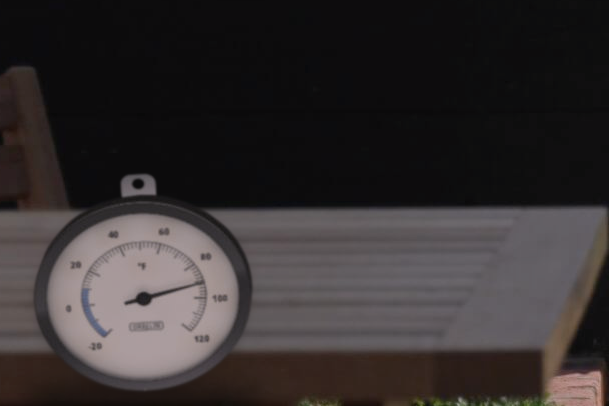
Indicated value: 90 °F
